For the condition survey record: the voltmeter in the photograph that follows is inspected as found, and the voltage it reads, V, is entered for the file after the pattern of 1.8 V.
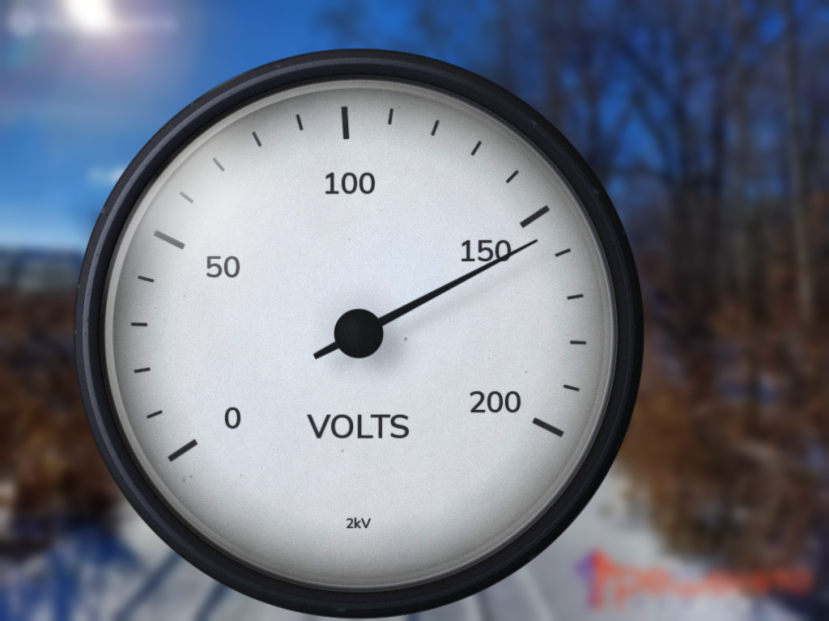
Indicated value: 155 V
